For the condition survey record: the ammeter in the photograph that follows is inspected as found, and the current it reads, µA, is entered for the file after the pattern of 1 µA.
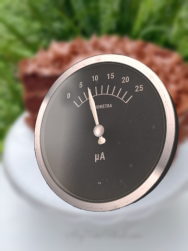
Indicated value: 7.5 µA
